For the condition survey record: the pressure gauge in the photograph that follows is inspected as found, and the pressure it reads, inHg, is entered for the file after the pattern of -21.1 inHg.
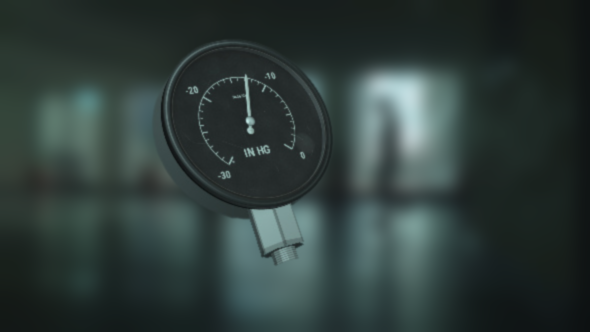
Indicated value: -13 inHg
